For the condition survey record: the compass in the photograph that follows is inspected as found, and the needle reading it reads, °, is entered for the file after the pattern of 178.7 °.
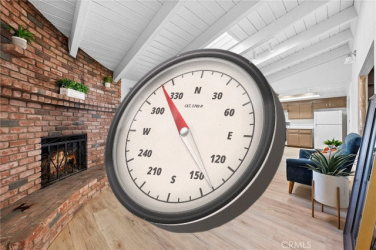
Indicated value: 320 °
